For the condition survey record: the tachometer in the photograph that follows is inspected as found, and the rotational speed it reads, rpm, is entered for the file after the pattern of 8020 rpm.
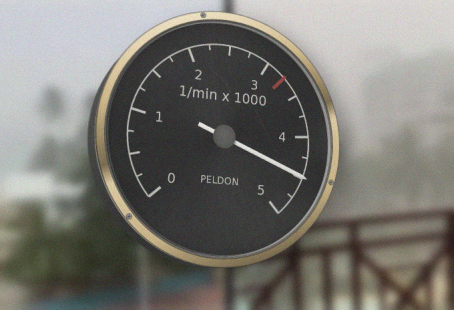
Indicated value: 4500 rpm
